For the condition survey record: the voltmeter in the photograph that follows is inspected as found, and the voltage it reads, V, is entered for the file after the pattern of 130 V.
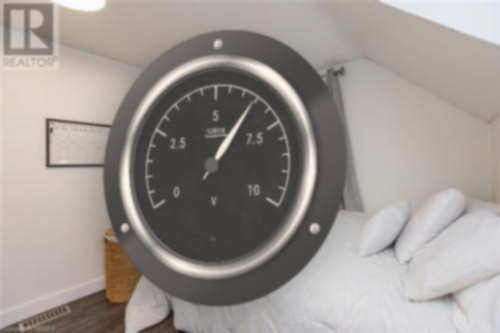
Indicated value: 6.5 V
